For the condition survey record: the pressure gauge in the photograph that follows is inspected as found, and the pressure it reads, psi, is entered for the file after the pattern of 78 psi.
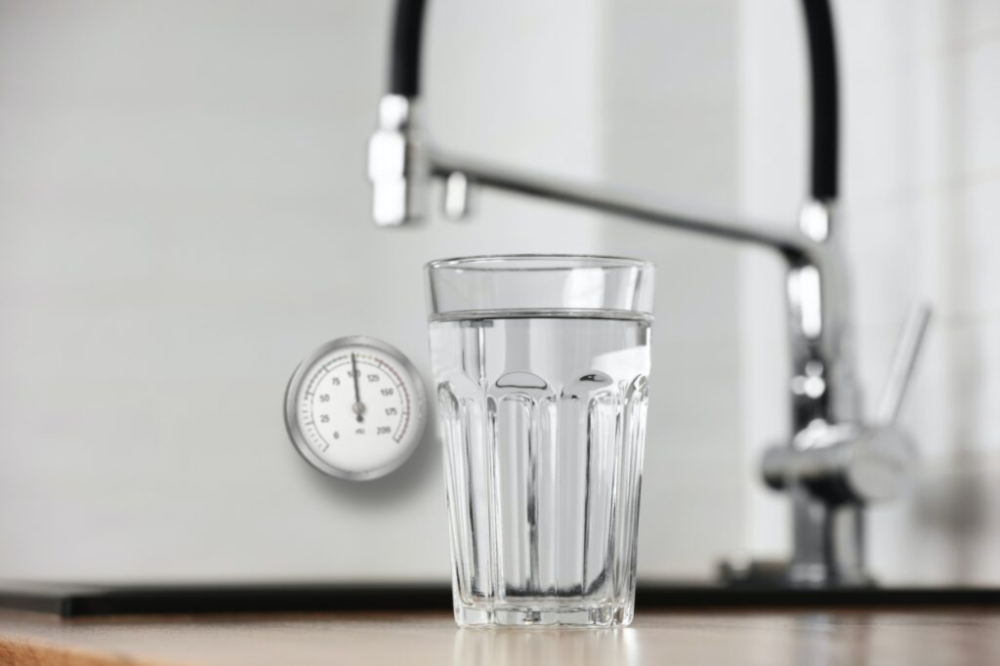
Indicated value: 100 psi
